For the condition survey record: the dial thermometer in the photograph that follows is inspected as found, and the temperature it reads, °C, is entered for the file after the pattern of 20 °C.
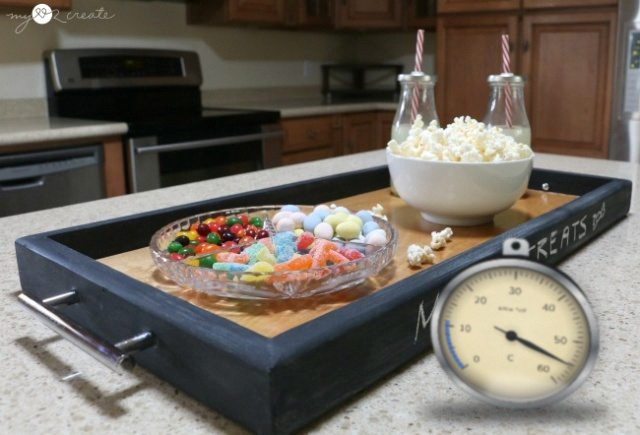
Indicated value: 55 °C
